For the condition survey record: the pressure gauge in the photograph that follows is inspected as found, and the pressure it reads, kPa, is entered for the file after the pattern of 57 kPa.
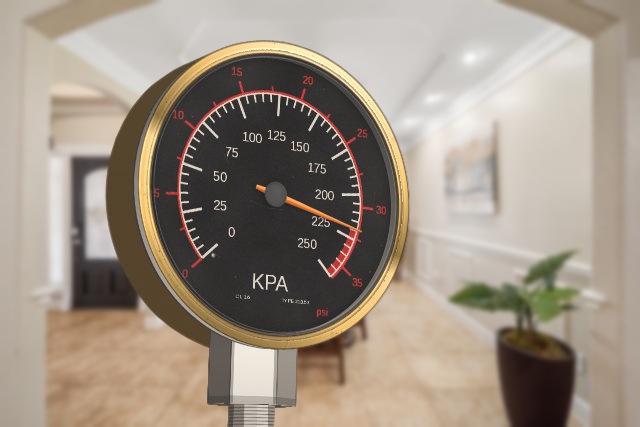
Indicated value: 220 kPa
